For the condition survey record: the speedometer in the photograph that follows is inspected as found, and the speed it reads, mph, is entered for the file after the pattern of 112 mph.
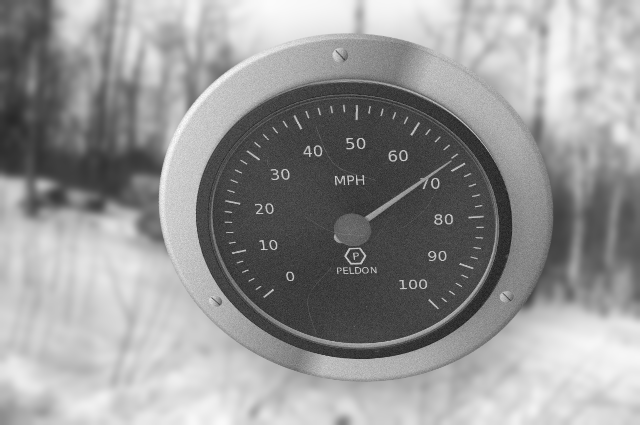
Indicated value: 68 mph
